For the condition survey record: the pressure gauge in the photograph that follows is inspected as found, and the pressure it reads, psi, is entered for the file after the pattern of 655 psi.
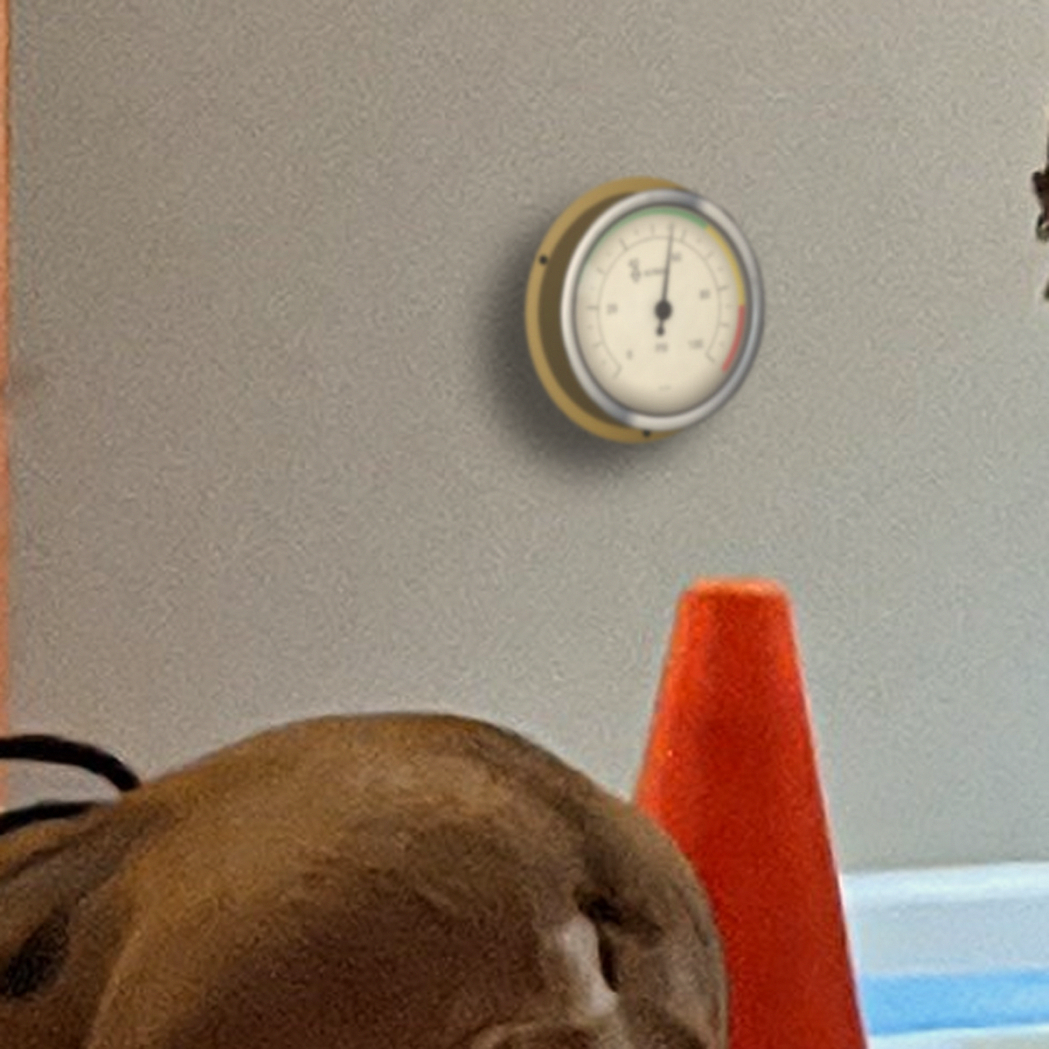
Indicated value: 55 psi
